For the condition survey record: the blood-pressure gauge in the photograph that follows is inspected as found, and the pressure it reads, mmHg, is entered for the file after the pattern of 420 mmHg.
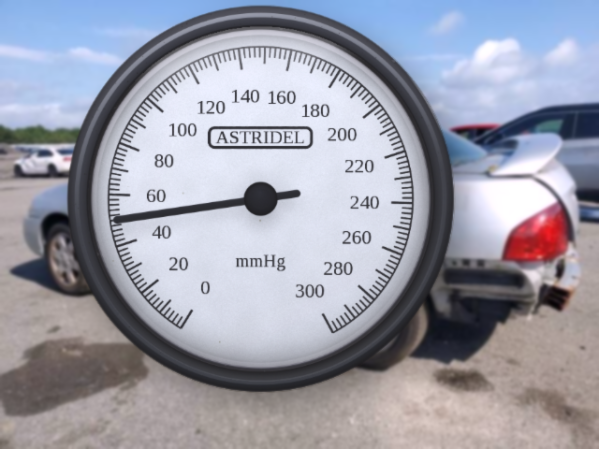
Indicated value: 50 mmHg
